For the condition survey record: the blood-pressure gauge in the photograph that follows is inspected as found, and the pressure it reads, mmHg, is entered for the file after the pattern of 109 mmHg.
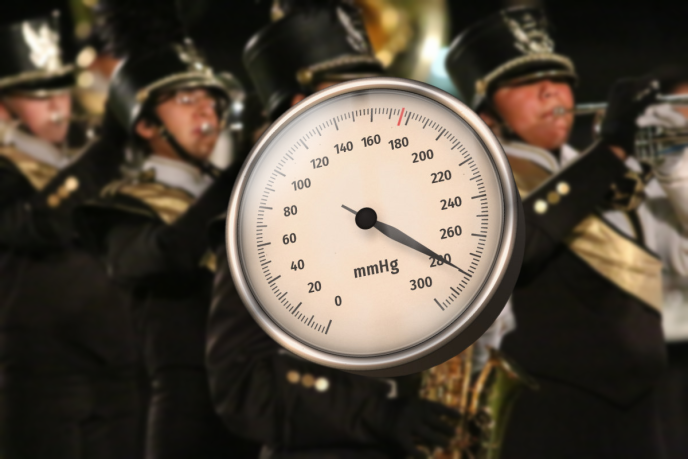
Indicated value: 280 mmHg
